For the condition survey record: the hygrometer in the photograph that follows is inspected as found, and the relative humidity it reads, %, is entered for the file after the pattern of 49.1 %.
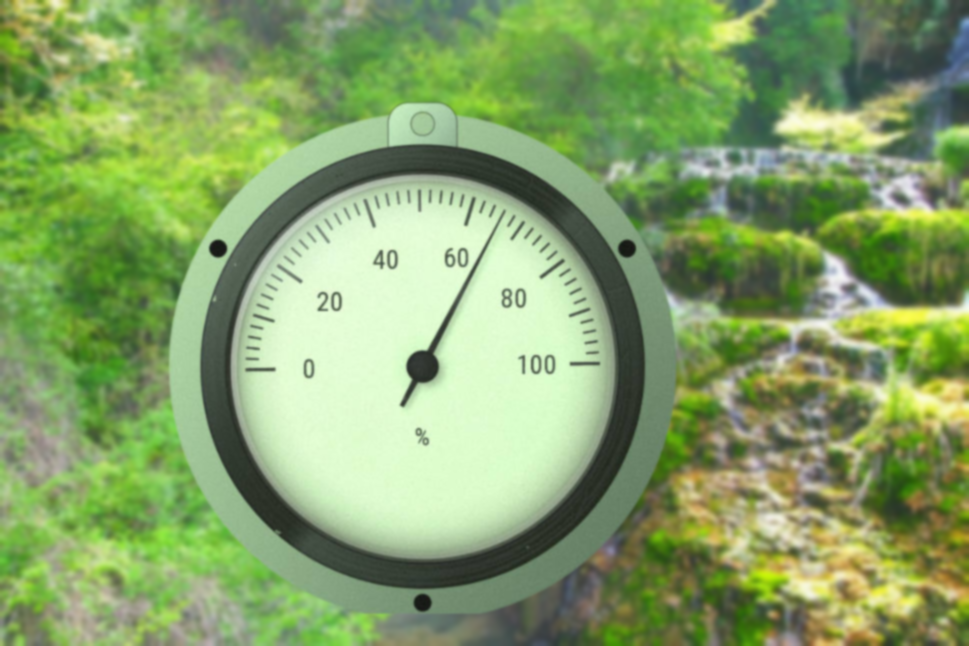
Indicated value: 66 %
